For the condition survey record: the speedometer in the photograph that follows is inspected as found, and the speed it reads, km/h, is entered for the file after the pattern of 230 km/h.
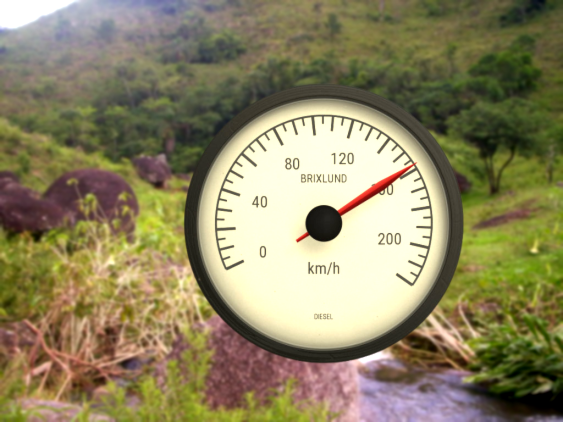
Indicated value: 157.5 km/h
